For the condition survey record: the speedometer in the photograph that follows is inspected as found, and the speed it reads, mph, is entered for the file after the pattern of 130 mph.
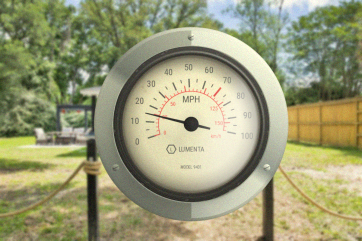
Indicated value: 15 mph
